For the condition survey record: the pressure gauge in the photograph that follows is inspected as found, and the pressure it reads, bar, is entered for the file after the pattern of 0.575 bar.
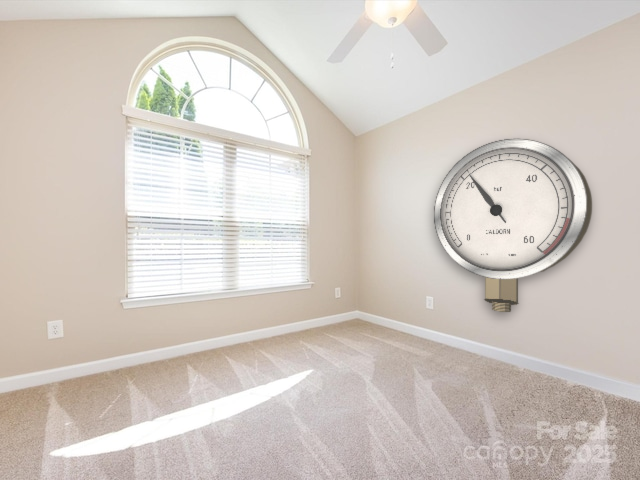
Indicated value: 22 bar
